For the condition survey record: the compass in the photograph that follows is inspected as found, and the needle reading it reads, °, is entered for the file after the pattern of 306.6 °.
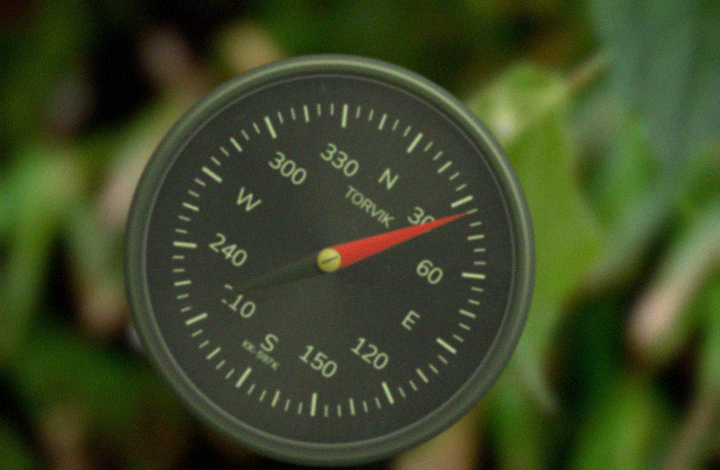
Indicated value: 35 °
